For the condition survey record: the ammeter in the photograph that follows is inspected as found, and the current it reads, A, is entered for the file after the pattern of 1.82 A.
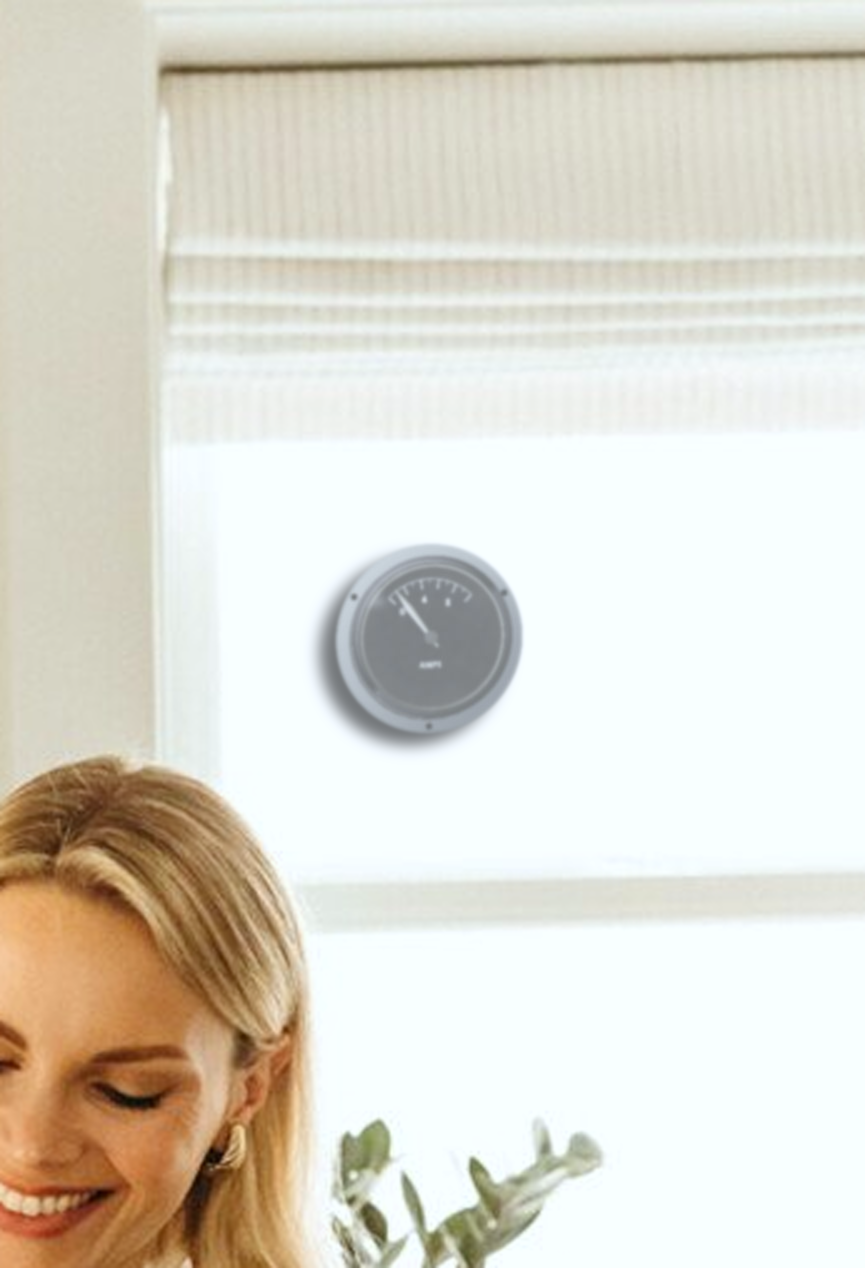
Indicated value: 1 A
